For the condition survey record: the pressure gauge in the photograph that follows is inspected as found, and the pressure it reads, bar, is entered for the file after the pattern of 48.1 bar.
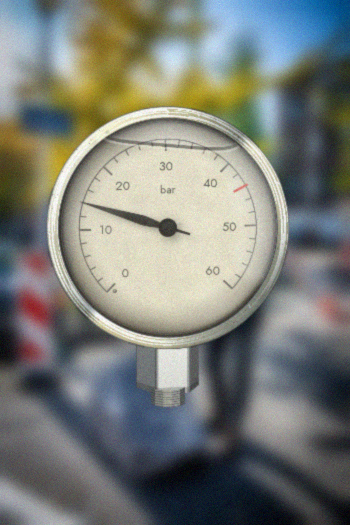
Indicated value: 14 bar
